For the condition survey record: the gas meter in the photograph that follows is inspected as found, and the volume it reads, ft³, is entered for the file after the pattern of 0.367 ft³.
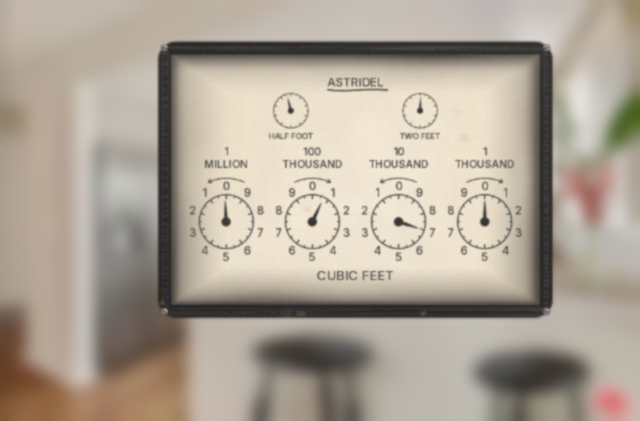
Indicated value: 7000 ft³
